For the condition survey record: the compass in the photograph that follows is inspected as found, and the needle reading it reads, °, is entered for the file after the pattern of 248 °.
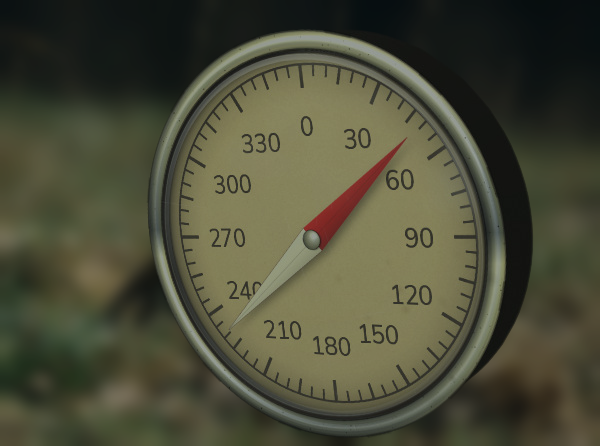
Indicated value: 50 °
